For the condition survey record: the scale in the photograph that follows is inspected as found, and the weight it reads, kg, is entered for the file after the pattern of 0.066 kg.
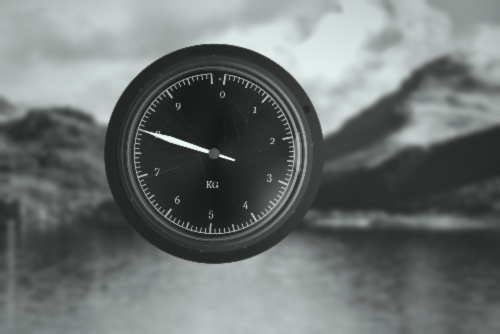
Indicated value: 8 kg
